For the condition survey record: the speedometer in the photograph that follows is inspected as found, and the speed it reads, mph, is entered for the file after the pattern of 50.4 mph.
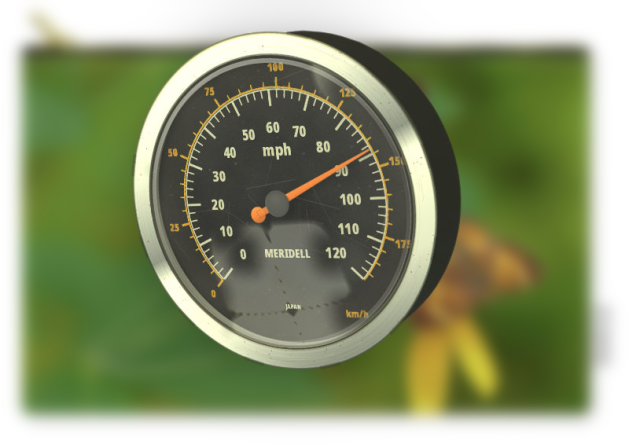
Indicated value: 89 mph
